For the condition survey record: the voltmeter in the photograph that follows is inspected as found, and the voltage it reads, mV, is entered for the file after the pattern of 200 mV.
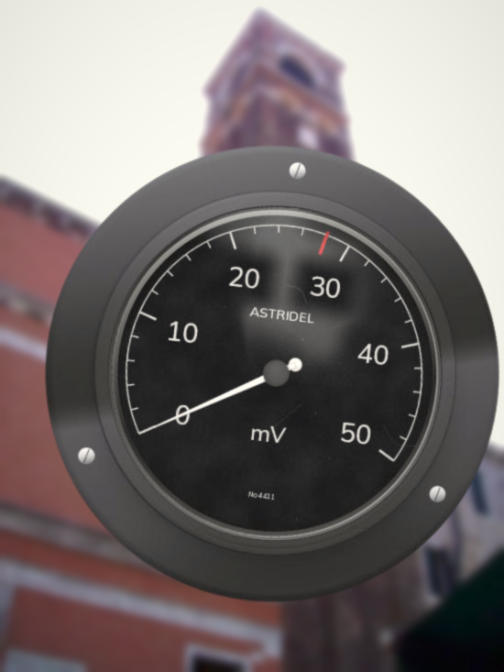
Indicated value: 0 mV
